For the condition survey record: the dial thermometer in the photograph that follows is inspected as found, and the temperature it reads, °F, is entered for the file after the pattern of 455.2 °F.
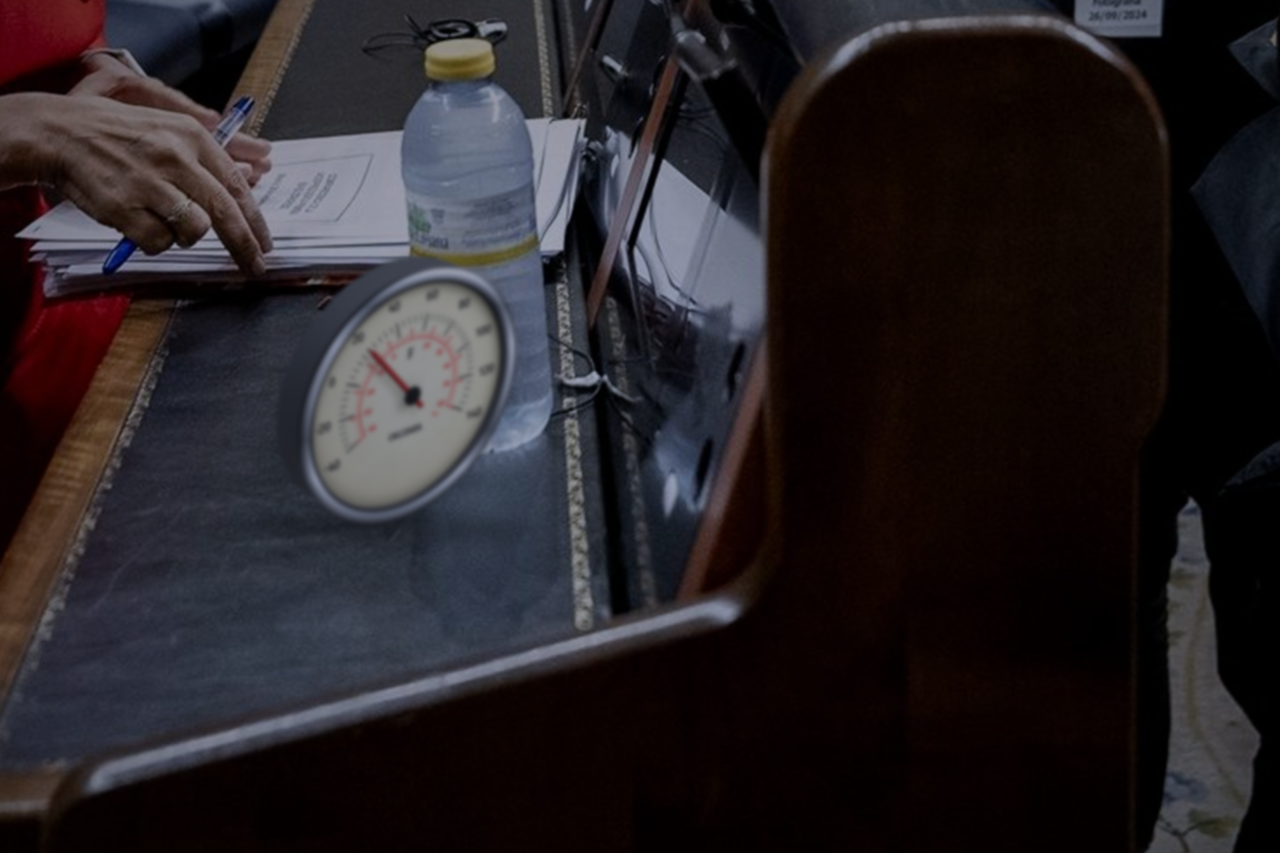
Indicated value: 20 °F
